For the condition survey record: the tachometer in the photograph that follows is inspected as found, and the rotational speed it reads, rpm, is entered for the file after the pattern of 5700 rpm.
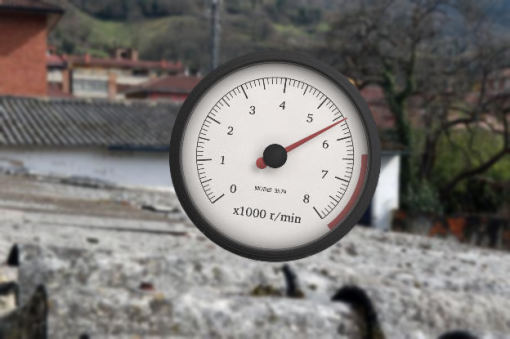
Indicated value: 5600 rpm
